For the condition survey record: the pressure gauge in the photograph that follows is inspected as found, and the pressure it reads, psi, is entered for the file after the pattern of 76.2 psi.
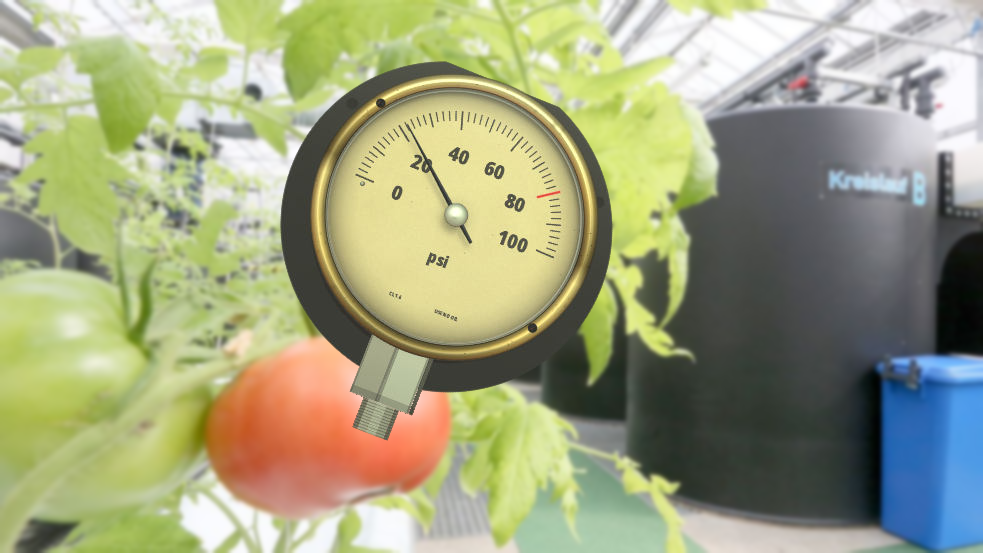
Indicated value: 22 psi
